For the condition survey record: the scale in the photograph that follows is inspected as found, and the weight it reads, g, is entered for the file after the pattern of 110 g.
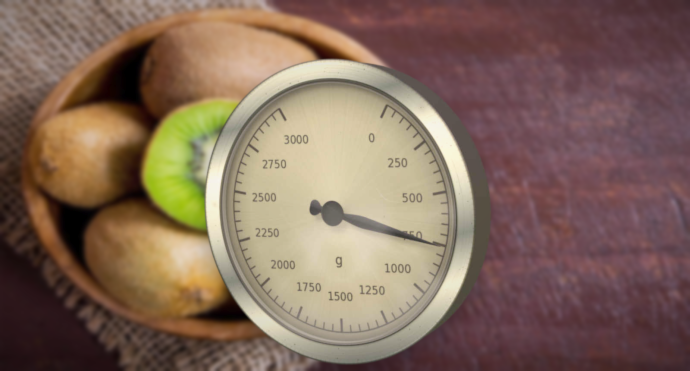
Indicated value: 750 g
